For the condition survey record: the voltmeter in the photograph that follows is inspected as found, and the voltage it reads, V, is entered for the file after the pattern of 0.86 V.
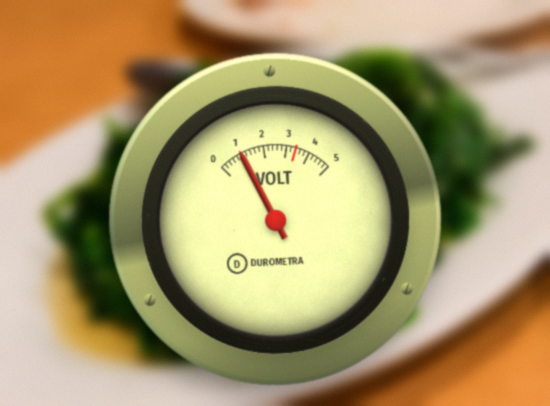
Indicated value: 1 V
